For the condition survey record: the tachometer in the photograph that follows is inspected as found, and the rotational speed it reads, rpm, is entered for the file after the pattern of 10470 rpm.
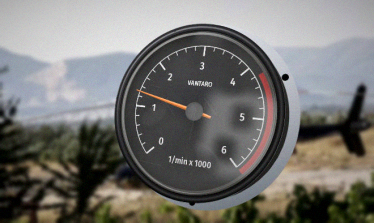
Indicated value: 1300 rpm
